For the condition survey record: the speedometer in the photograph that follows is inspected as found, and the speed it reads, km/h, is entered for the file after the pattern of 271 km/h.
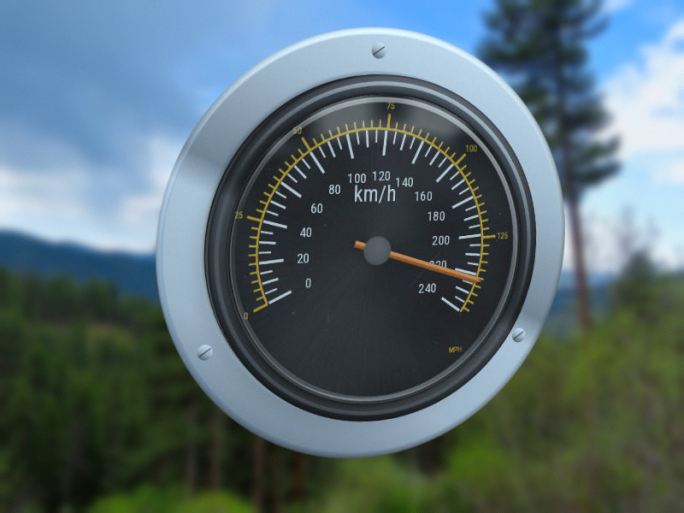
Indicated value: 222.5 km/h
